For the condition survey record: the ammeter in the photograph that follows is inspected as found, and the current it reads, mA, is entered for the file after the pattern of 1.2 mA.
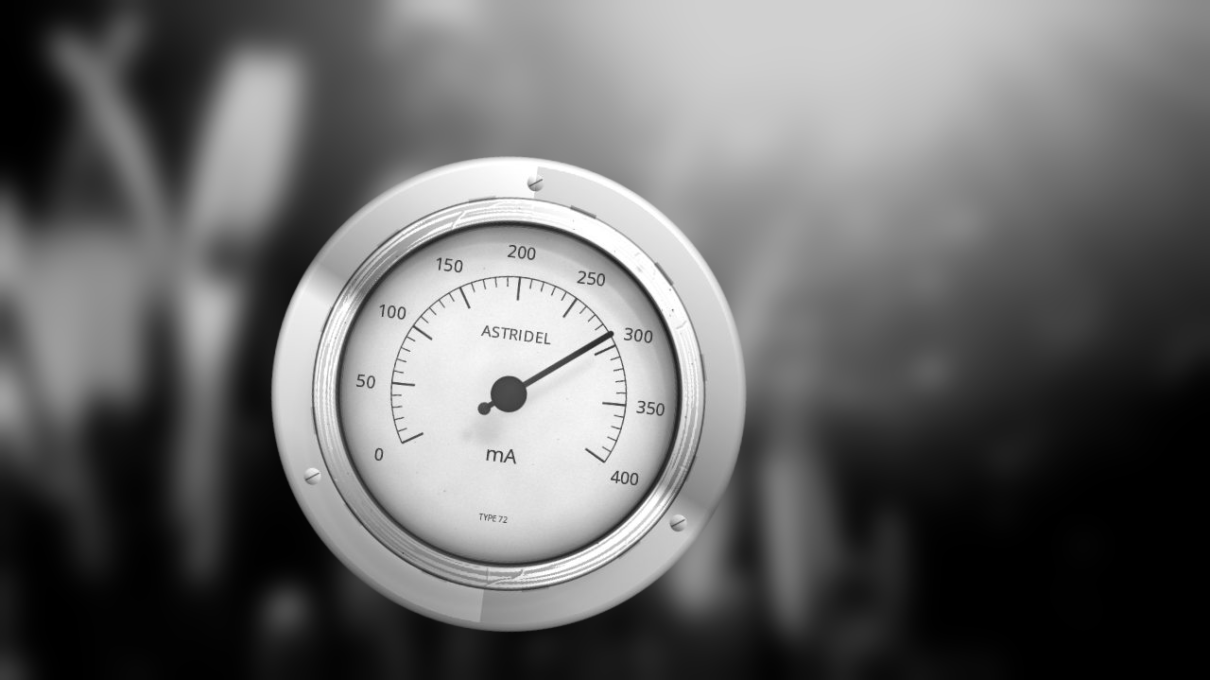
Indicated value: 290 mA
